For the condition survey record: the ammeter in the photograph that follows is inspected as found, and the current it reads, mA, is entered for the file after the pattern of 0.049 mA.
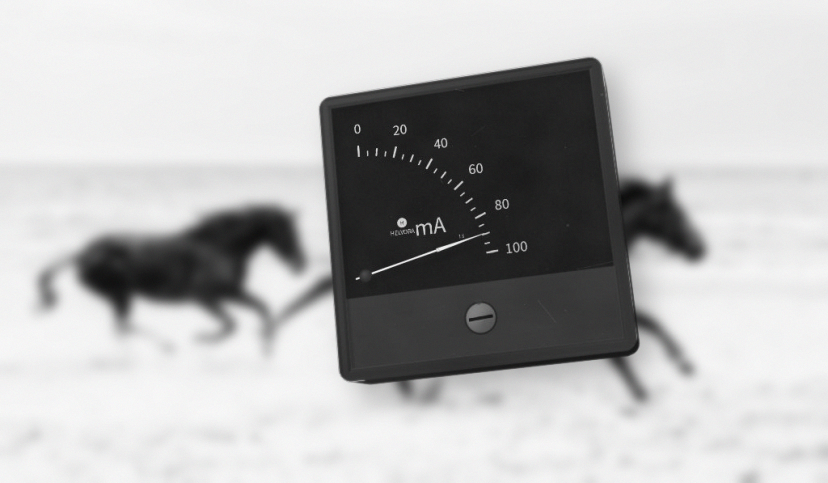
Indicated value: 90 mA
